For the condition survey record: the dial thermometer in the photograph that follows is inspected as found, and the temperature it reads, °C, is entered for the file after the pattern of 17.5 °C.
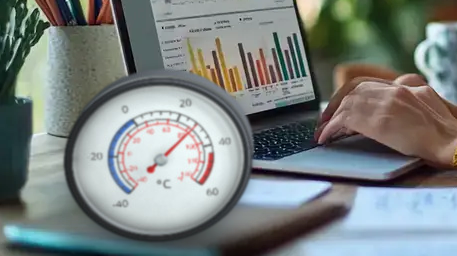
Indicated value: 28 °C
